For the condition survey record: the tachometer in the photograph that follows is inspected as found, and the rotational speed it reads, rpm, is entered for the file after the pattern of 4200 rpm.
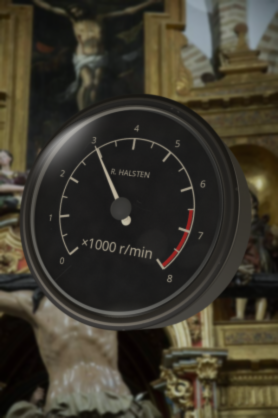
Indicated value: 3000 rpm
